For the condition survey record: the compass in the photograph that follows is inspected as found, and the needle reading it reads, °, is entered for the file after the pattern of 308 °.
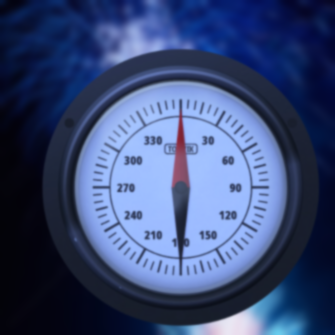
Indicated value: 0 °
